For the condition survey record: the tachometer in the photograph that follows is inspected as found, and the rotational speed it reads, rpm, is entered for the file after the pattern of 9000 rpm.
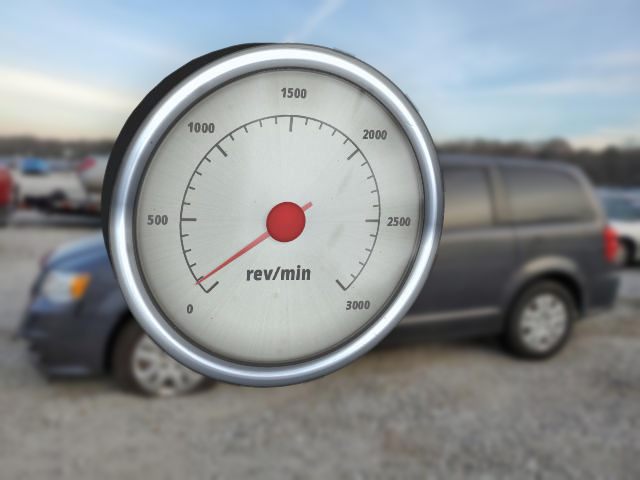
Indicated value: 100 rpm
